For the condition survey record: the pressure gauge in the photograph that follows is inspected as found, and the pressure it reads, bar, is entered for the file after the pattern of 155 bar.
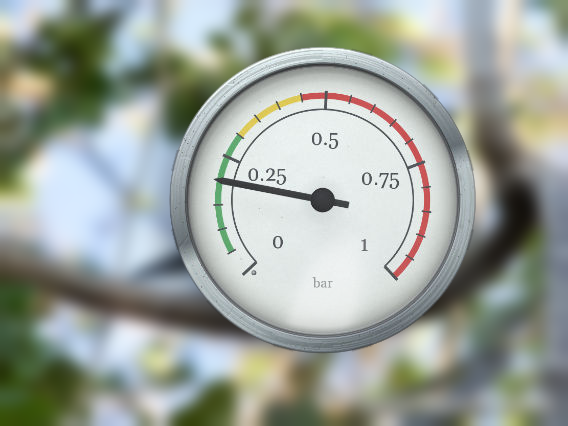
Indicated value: 0.2 bar
